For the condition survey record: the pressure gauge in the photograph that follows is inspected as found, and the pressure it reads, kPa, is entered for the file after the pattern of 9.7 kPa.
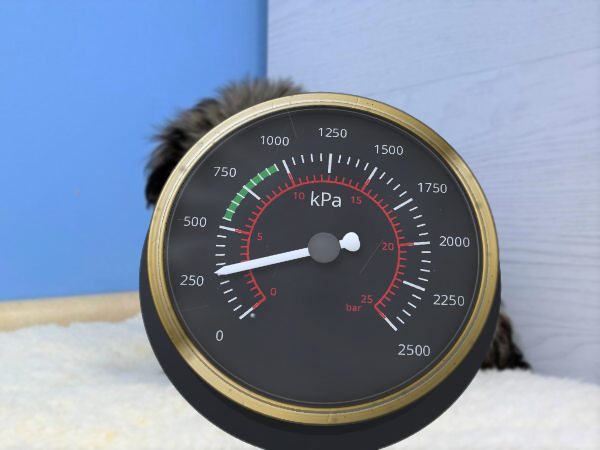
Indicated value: 250 kPa
